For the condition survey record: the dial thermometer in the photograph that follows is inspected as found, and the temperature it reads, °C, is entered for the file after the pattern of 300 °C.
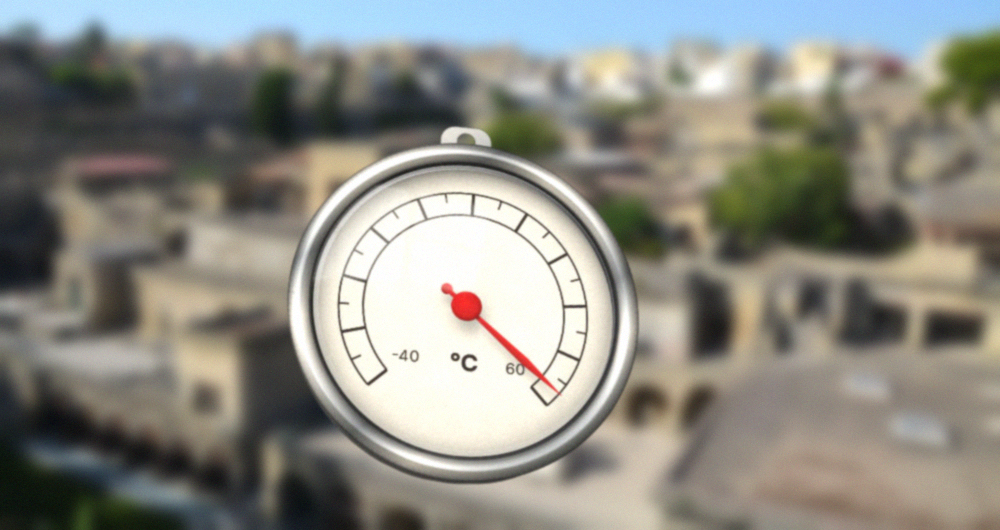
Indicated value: 57.5 °C
